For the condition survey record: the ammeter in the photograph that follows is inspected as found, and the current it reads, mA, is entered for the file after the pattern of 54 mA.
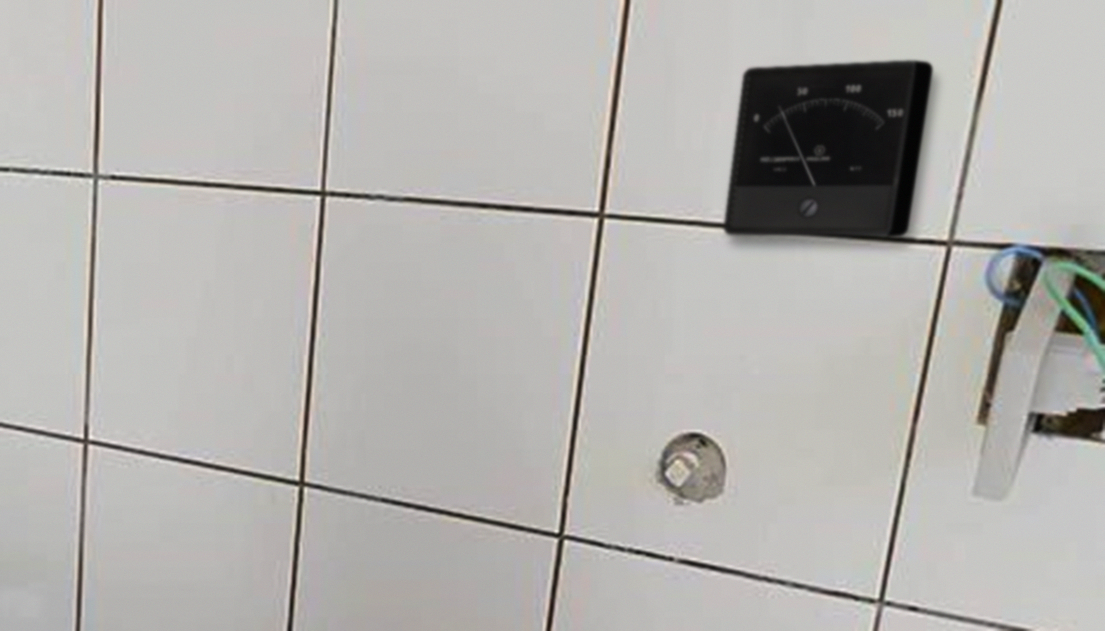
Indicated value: 25 mA
